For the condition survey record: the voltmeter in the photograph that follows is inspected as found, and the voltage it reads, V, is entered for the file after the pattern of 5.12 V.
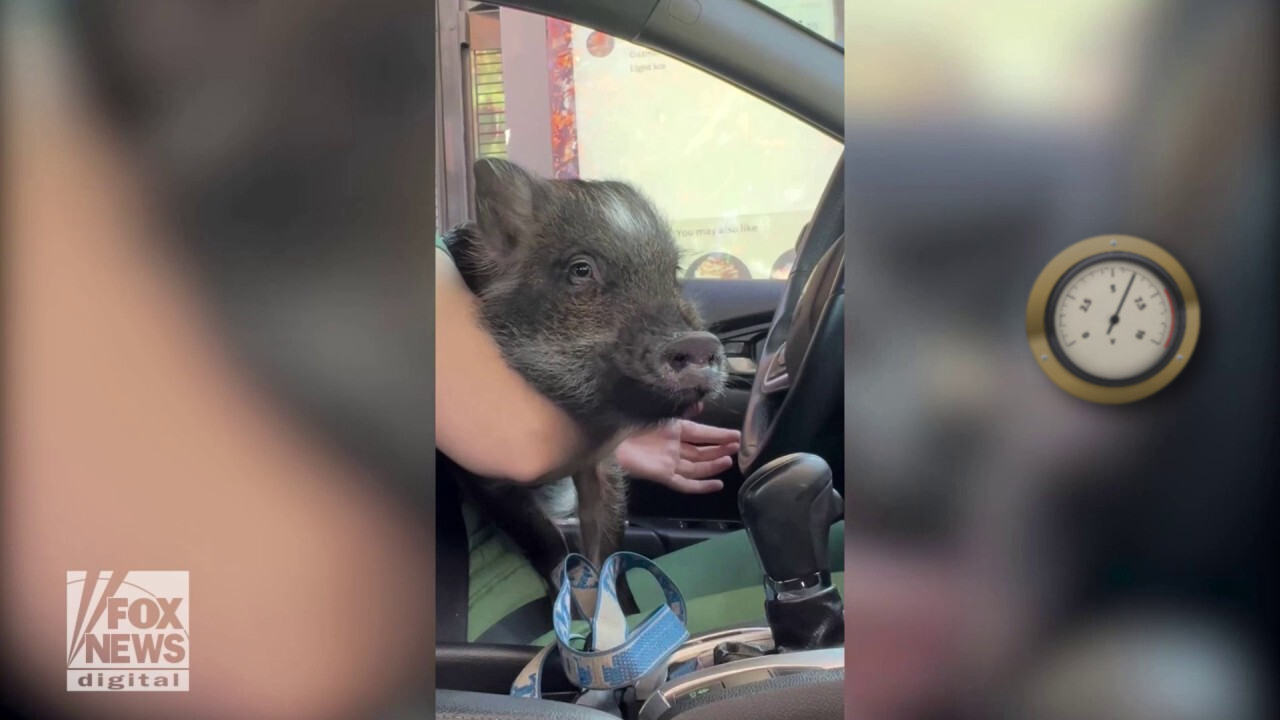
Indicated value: 6 V
